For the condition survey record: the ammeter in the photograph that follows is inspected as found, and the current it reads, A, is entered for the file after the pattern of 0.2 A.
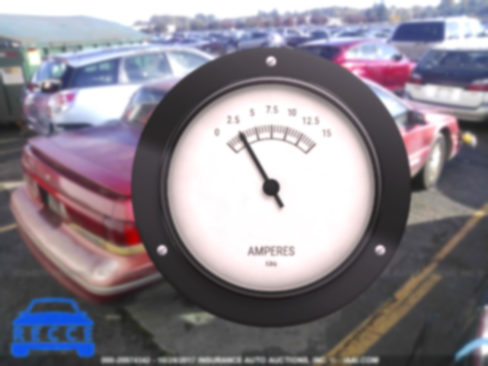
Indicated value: 2.5 A
